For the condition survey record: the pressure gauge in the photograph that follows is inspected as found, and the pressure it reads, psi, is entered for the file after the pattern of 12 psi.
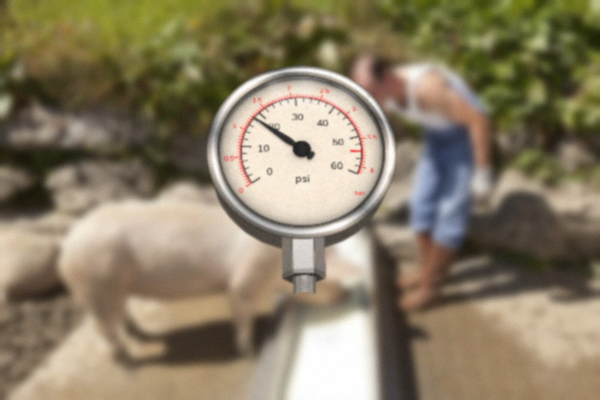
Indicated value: 18 psi
